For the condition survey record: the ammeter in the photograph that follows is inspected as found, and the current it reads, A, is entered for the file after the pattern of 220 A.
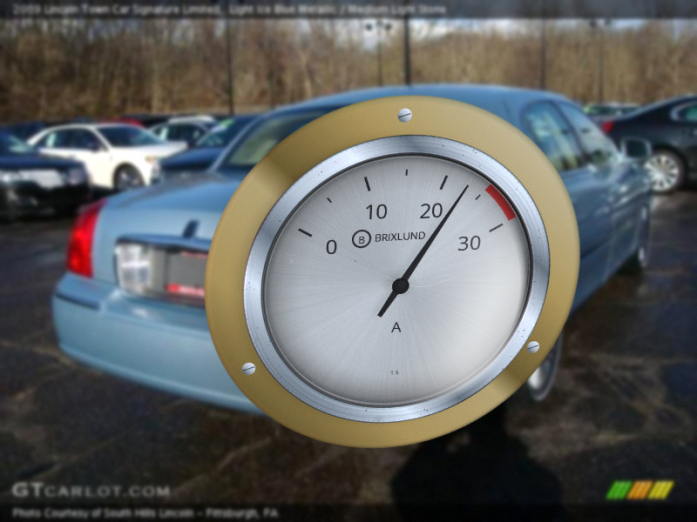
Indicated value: 22.5 A
